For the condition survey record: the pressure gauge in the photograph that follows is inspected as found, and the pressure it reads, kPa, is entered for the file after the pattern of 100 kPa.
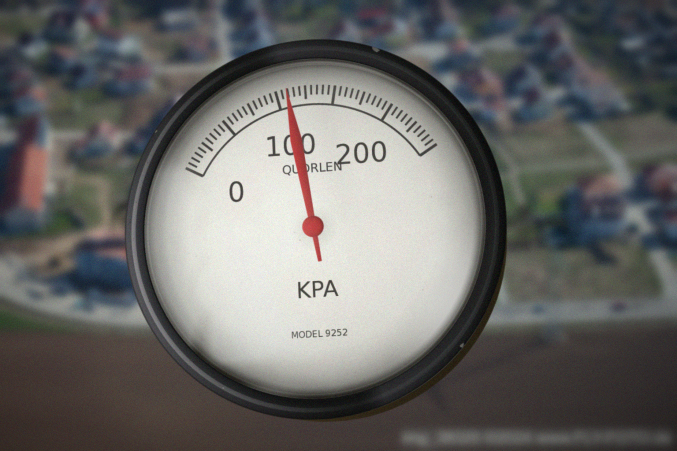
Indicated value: 110 kPa
